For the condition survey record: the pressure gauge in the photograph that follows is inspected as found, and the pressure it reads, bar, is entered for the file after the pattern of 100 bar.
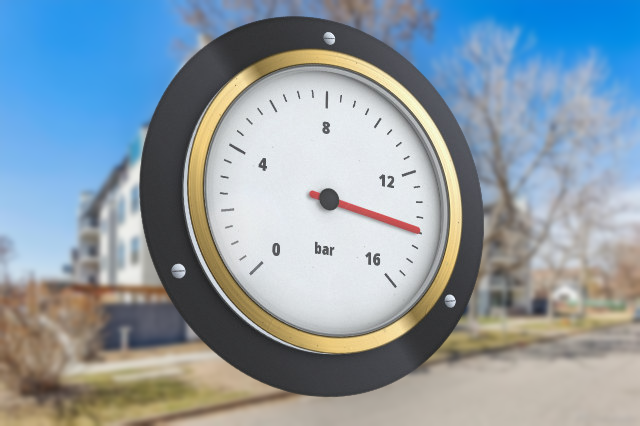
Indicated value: 14 bar
